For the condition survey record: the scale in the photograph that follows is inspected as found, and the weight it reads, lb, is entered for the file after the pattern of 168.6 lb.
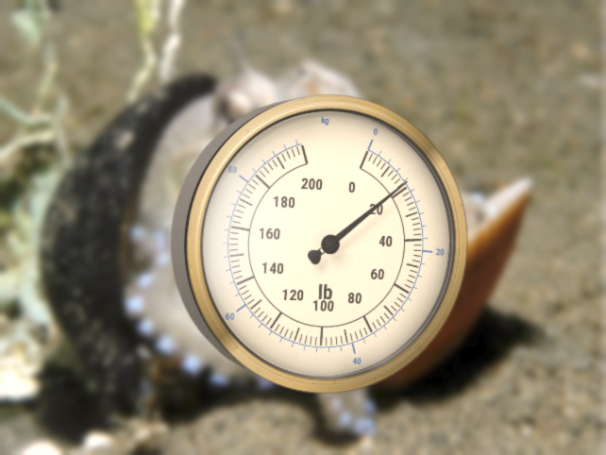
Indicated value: 18 lb
